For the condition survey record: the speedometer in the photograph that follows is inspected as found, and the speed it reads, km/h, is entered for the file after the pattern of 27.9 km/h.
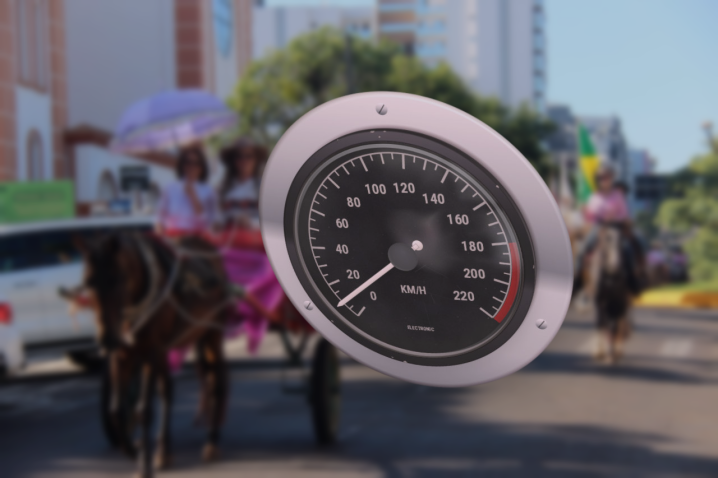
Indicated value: 10 km/h
